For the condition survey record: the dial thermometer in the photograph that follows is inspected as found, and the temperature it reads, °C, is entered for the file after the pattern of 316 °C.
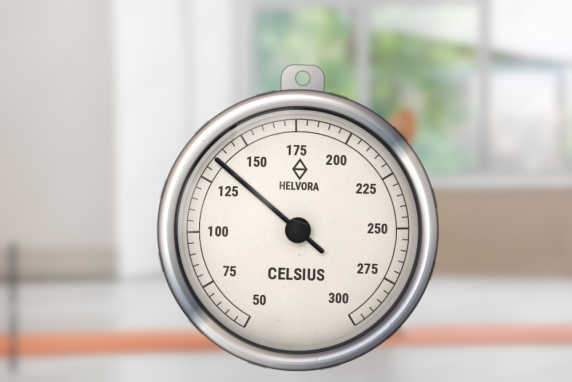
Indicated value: 135 °C
